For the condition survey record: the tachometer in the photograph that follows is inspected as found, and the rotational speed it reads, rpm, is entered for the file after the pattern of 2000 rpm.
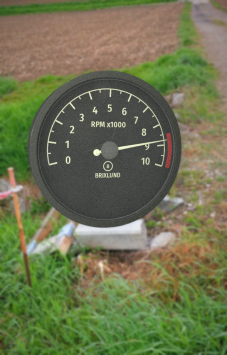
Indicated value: 8750 rpm
